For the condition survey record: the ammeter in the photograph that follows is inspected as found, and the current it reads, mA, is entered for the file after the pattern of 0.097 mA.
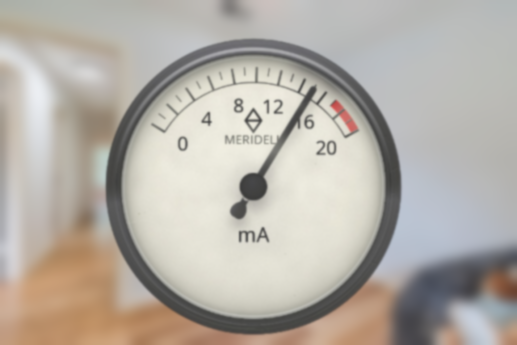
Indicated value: 15 mA
